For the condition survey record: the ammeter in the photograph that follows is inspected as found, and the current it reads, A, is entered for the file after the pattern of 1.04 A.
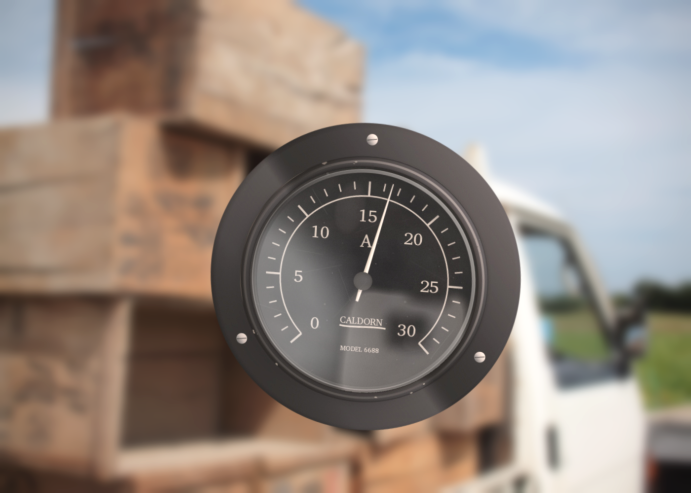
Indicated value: 16.5 A
